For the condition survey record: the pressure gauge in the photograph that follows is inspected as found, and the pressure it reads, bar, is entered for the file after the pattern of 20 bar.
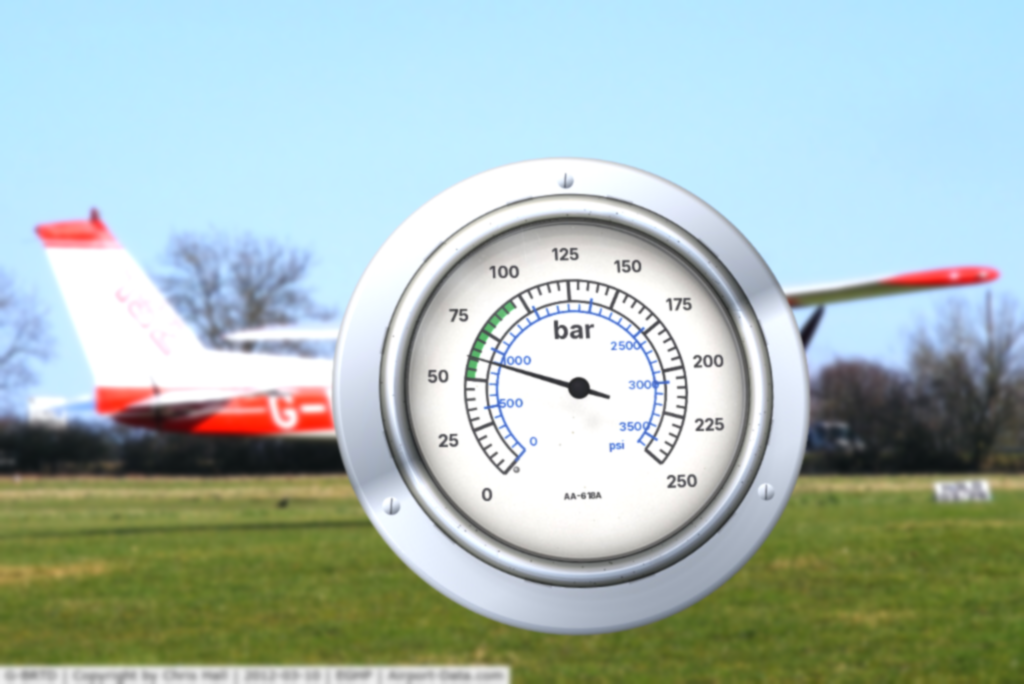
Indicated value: 60 bar
